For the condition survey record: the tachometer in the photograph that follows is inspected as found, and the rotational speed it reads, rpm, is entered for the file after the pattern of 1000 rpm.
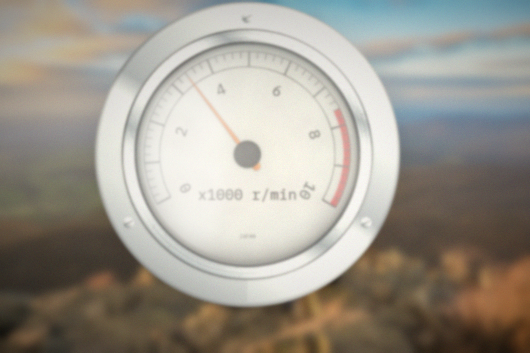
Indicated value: 3400 rpm
